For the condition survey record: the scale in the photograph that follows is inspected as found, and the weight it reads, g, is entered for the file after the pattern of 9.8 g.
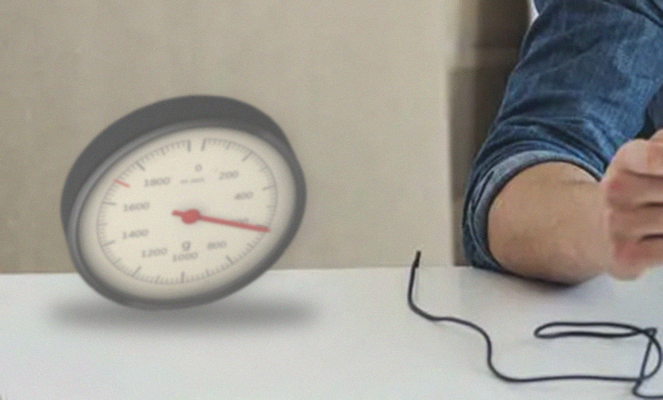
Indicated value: 600 g
